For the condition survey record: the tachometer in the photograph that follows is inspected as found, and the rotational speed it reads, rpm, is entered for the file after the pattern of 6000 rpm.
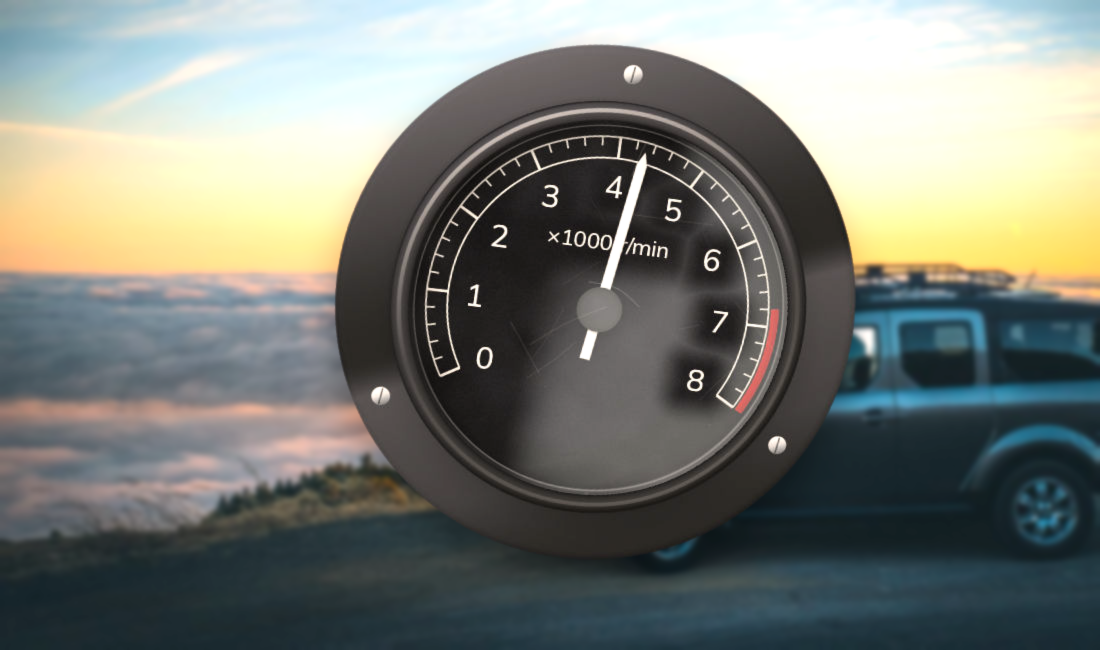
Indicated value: 4300 rpm
